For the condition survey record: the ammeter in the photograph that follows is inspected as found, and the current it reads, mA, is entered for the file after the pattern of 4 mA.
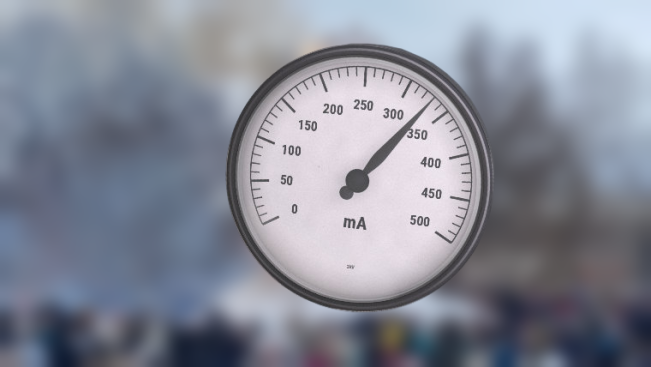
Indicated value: 330 mA
